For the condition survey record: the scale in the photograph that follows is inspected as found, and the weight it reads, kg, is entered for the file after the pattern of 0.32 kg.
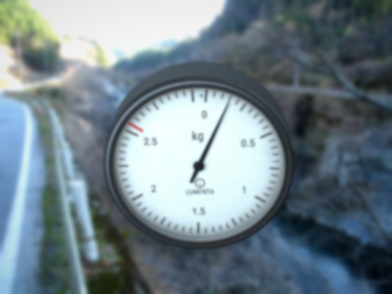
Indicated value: 0.15 kg
